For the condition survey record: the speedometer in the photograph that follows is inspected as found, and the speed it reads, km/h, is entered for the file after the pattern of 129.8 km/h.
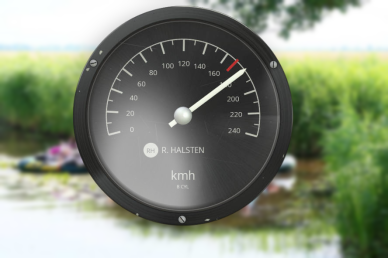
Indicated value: 180 km/h
